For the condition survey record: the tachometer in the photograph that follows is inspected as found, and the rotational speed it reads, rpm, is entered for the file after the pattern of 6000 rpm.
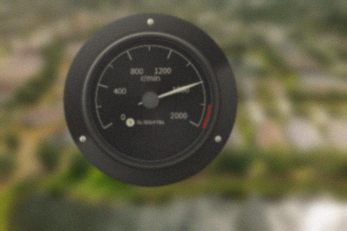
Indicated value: 1600 rpm
